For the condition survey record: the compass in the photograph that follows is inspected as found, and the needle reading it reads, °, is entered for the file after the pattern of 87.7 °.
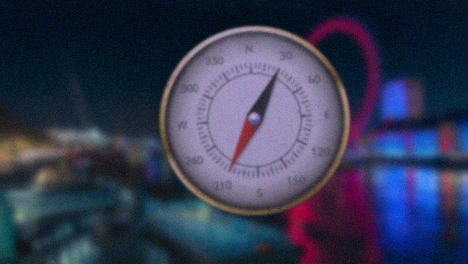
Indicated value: 210 °
